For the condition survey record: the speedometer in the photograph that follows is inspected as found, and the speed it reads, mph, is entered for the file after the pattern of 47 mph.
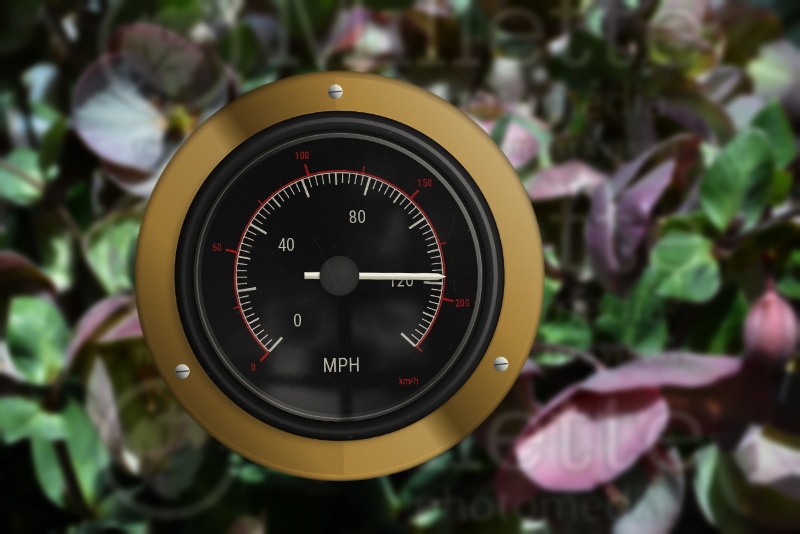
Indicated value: 118 mph
